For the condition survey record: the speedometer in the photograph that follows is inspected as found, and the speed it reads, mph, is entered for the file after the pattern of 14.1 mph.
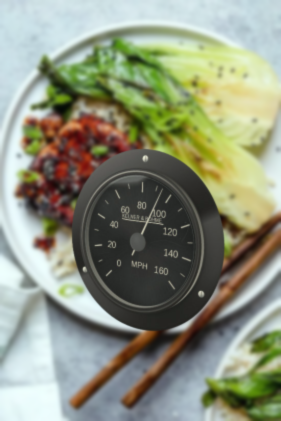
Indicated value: 95 mph
